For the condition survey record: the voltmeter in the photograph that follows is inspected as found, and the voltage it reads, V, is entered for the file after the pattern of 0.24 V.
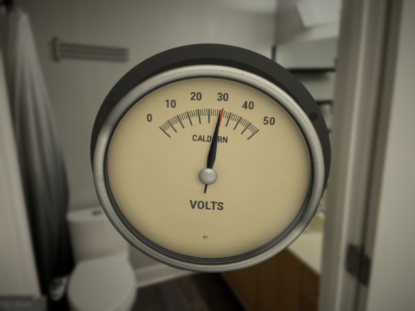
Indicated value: 30 V
